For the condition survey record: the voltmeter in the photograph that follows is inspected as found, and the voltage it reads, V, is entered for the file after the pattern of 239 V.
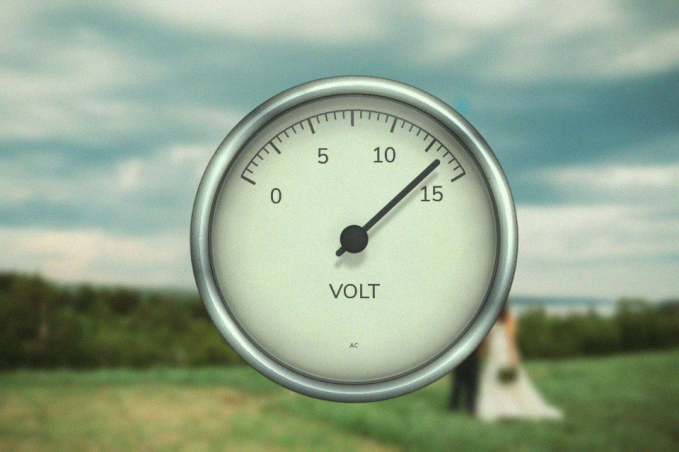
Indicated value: 13.5 V
